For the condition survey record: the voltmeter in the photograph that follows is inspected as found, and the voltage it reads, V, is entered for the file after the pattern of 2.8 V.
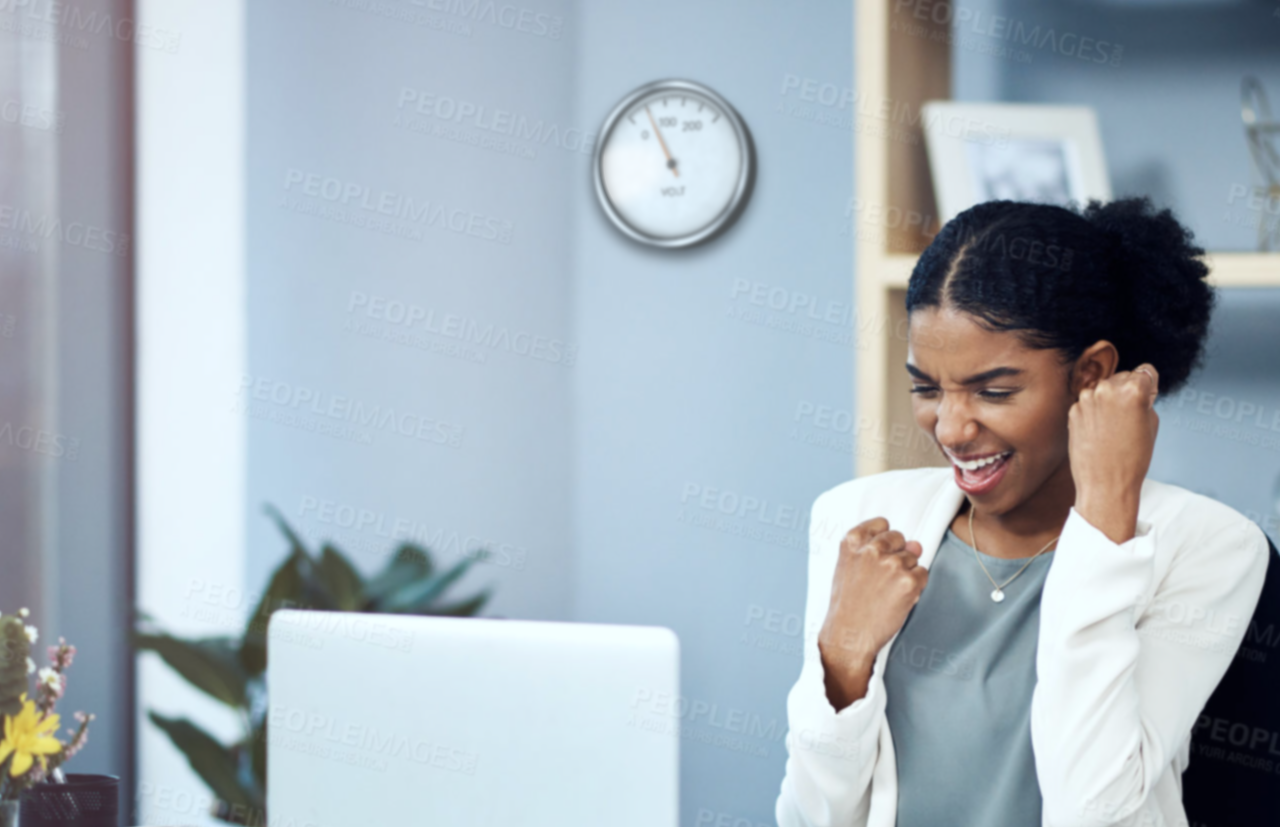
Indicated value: 50 V
